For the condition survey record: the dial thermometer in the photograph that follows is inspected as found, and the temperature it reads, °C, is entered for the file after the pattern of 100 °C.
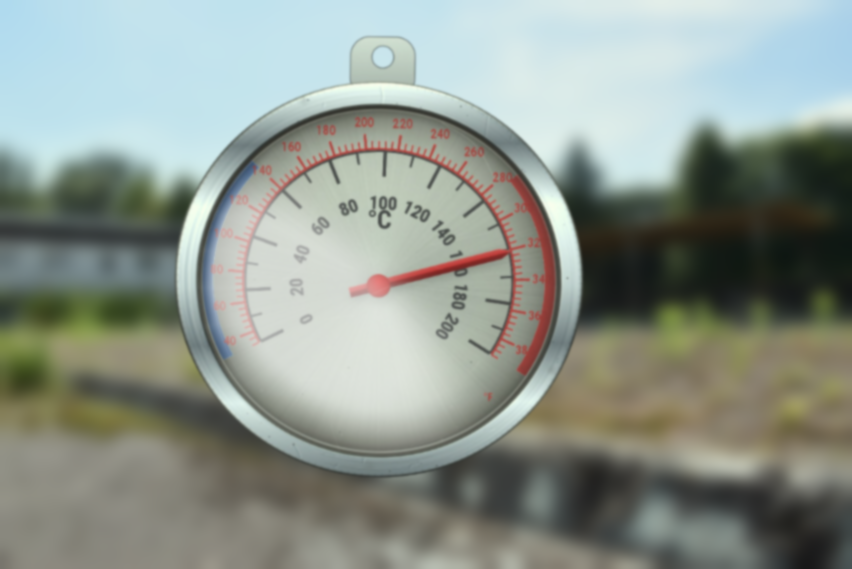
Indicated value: 160 °C
